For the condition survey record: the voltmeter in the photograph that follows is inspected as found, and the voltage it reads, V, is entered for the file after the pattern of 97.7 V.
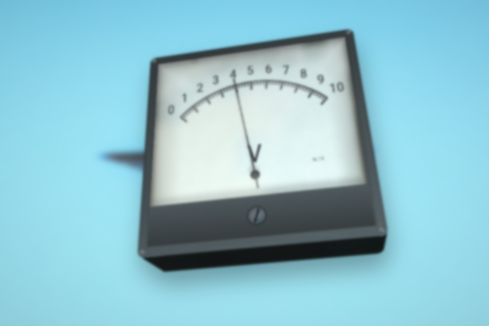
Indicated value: 4 V
